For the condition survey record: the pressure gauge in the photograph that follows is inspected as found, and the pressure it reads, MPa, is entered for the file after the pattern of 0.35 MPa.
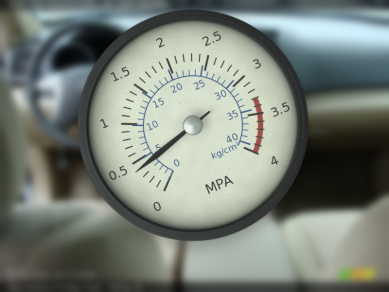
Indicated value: 0.4 MPa
